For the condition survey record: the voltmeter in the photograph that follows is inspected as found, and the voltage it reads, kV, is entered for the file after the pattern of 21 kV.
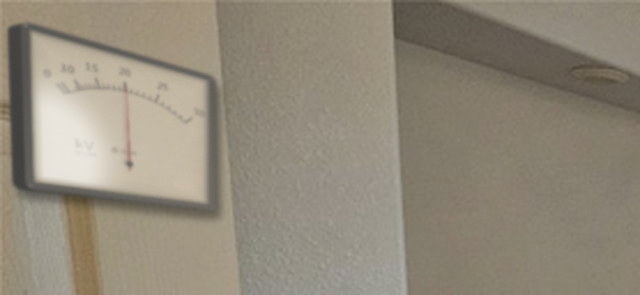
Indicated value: 20 kV
